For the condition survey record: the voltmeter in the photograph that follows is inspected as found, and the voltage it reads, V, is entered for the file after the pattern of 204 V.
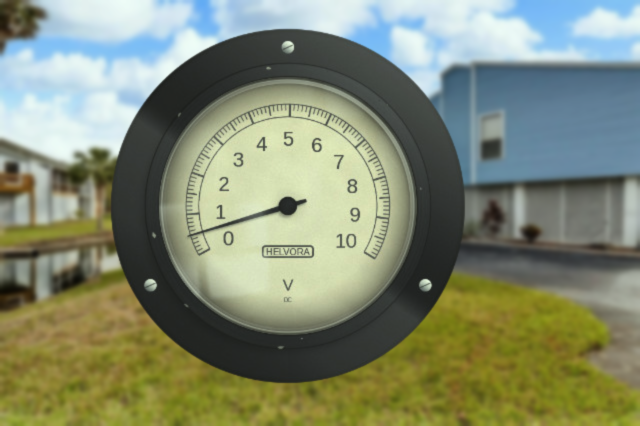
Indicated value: 0.5 V
